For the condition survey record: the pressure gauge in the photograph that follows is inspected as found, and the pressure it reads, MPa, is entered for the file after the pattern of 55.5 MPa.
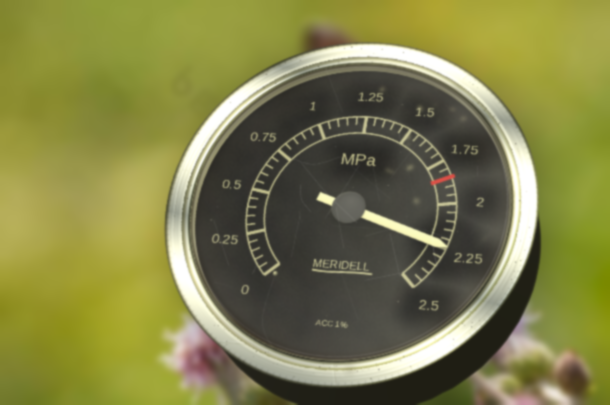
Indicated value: 2.25 MPa
